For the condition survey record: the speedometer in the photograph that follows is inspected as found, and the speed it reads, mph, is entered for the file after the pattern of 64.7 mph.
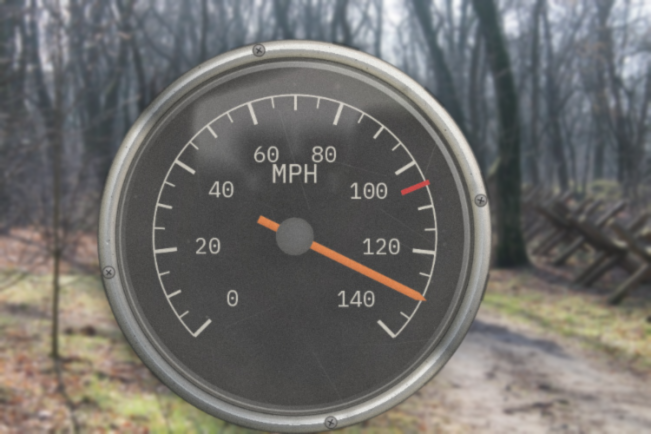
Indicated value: 130 mph
